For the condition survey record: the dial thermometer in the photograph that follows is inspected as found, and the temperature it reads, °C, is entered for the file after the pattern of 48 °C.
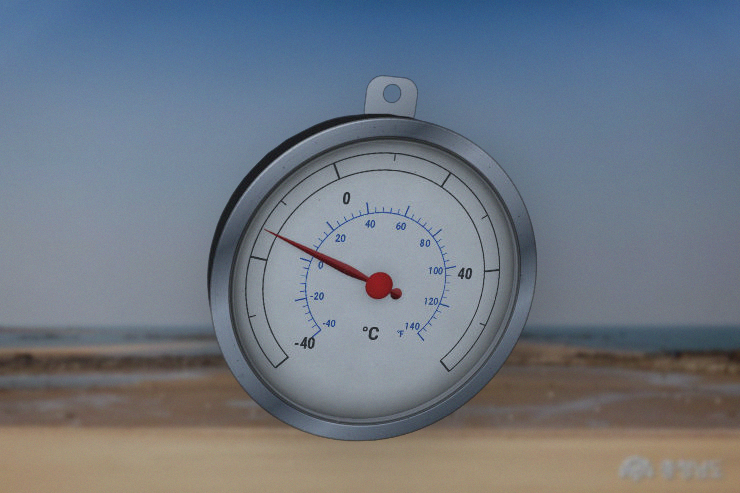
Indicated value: -15 °C
